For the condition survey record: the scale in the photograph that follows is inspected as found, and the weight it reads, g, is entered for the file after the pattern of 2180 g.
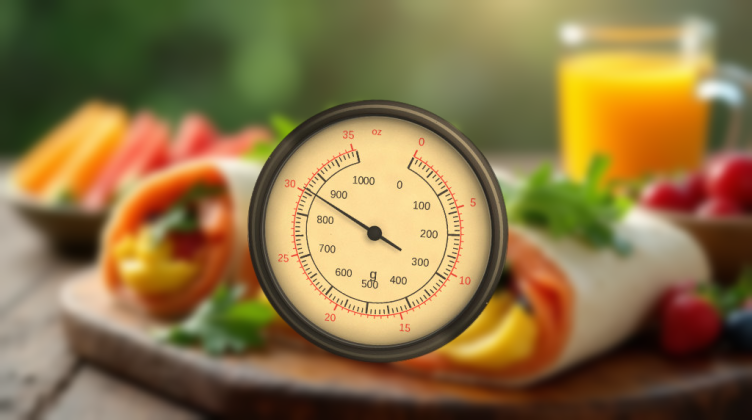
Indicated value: 860 g
